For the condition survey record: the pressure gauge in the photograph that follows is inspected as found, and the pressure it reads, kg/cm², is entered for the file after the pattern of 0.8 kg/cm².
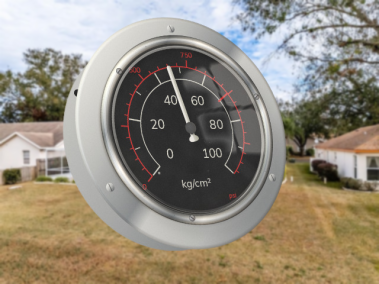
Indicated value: 45 kg/cm²
